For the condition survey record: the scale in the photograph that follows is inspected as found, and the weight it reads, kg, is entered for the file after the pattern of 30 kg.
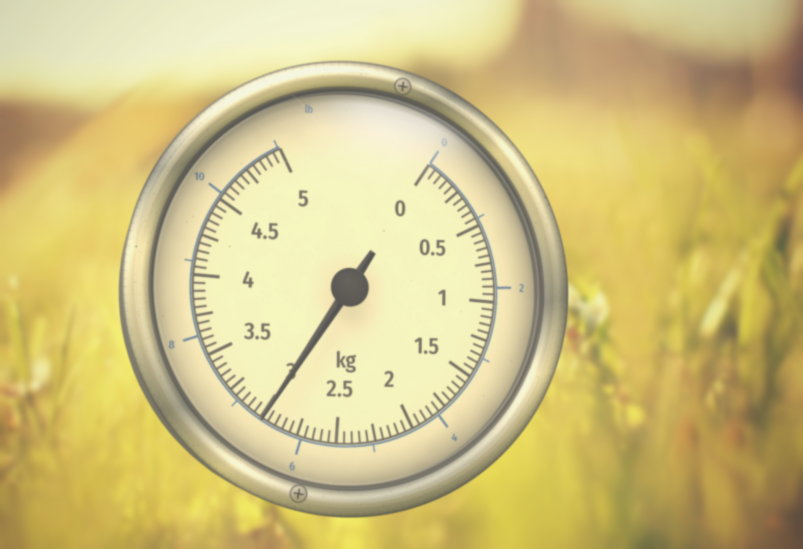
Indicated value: 3 kg
